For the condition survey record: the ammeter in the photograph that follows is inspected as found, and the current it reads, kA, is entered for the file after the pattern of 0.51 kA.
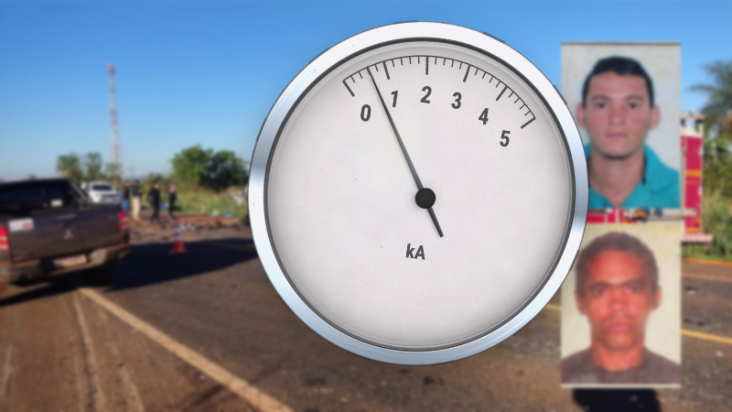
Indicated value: 0.6 kA
